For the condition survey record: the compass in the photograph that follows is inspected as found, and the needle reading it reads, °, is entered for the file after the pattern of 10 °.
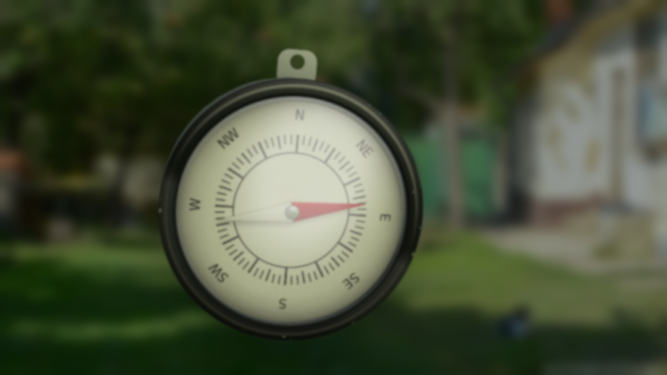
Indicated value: 80 °
